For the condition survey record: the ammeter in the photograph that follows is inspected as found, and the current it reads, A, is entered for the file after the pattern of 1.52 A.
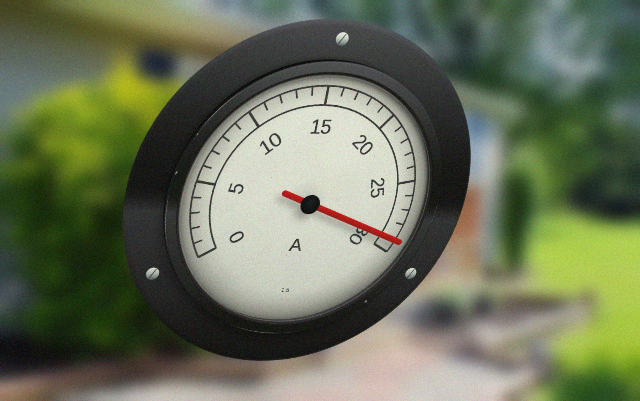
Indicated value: 29 A
